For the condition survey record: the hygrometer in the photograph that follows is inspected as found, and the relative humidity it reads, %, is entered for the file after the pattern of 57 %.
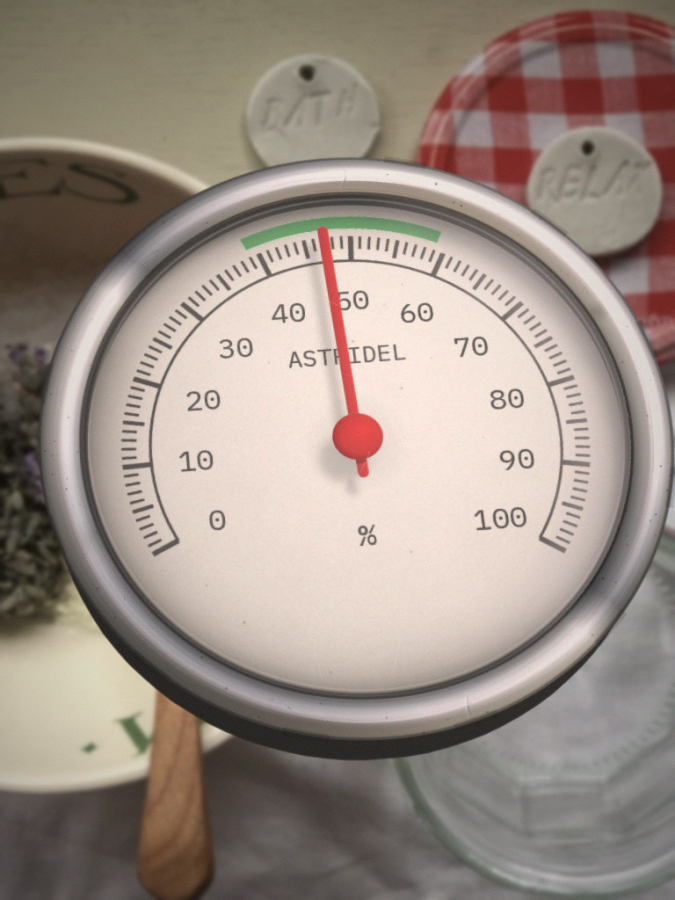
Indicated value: 47 %
